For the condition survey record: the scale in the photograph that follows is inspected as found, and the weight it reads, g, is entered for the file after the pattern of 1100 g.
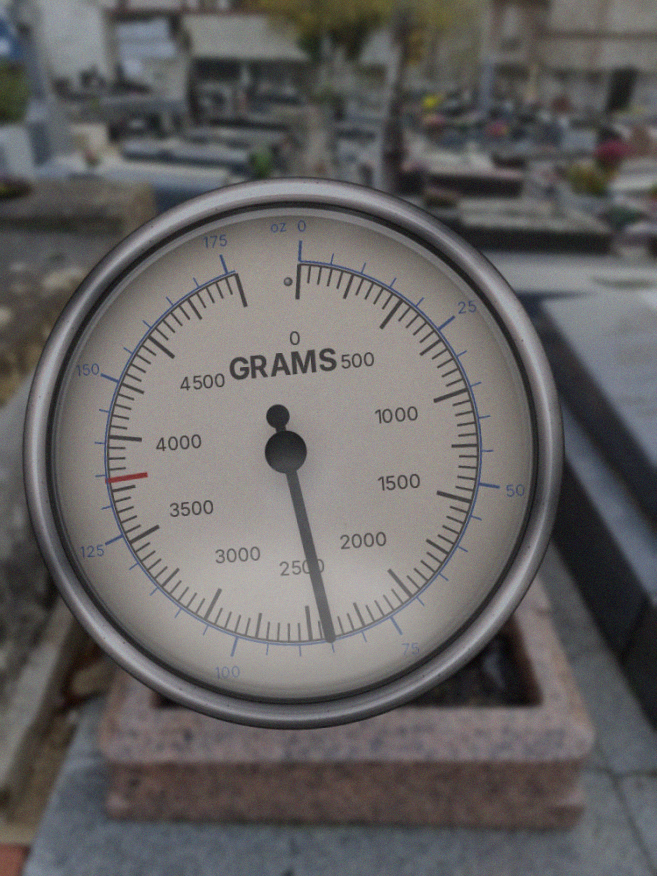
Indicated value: 2400 g
